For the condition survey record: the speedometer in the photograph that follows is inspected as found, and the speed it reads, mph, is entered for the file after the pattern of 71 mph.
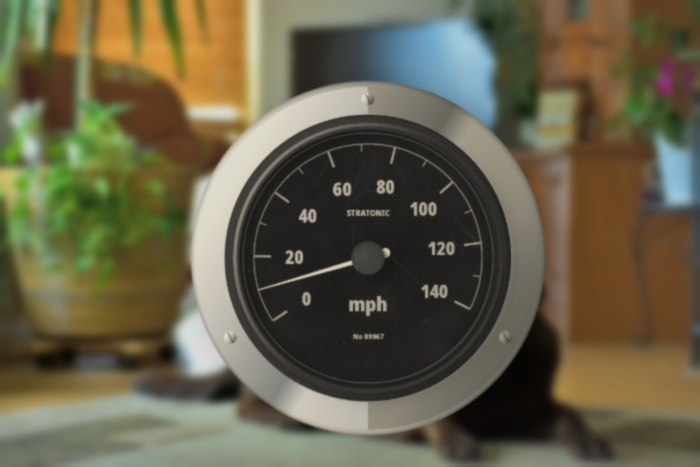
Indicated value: 10 mph
